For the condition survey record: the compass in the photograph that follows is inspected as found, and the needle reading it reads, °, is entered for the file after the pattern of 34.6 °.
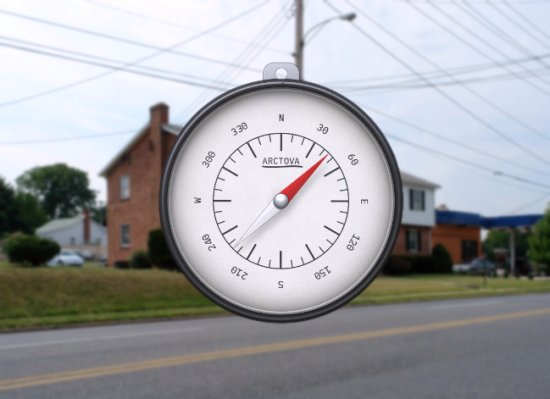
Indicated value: 45 °
